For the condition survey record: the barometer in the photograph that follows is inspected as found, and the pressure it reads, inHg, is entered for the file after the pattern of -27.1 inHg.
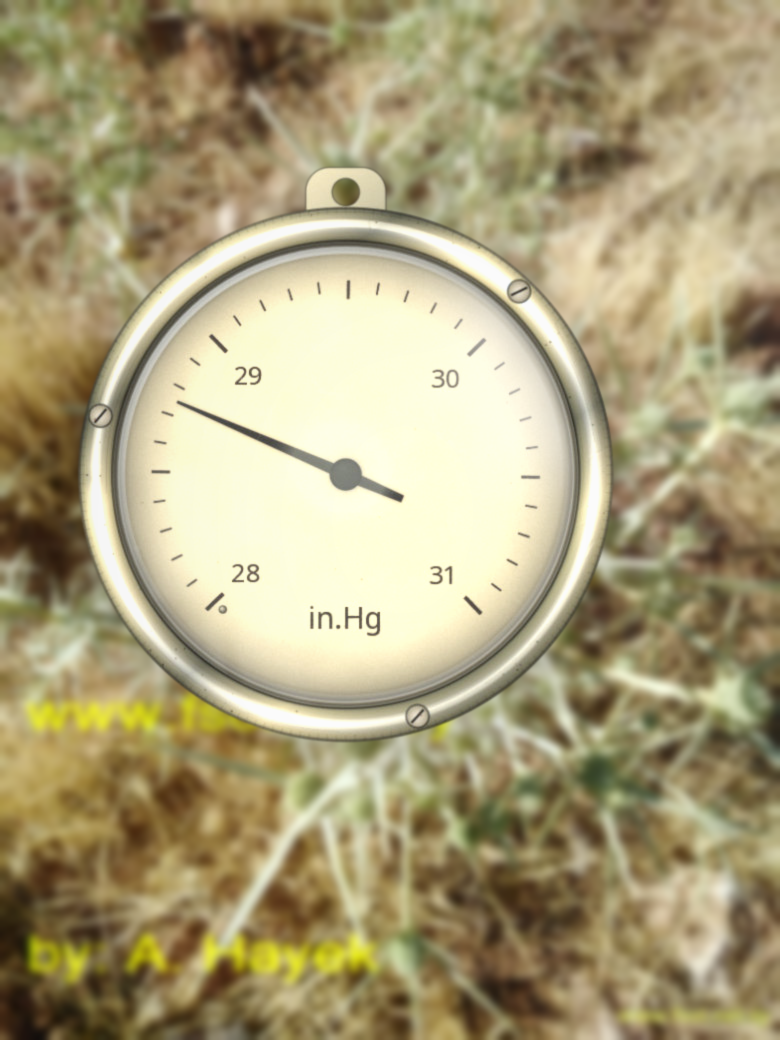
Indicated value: 28.75 inHg
